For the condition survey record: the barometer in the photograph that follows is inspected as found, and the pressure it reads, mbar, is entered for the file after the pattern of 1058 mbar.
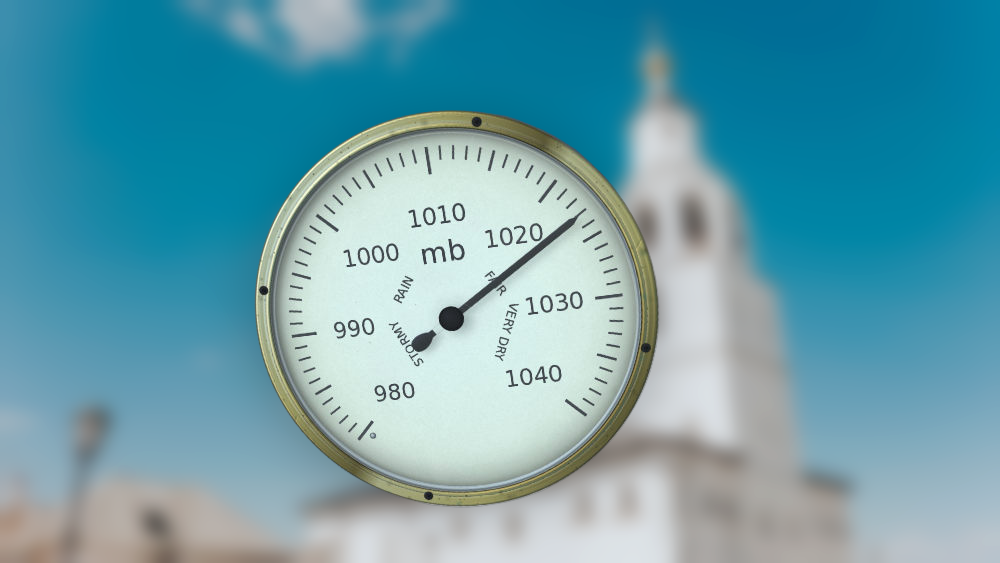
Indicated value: 1023 mbar
